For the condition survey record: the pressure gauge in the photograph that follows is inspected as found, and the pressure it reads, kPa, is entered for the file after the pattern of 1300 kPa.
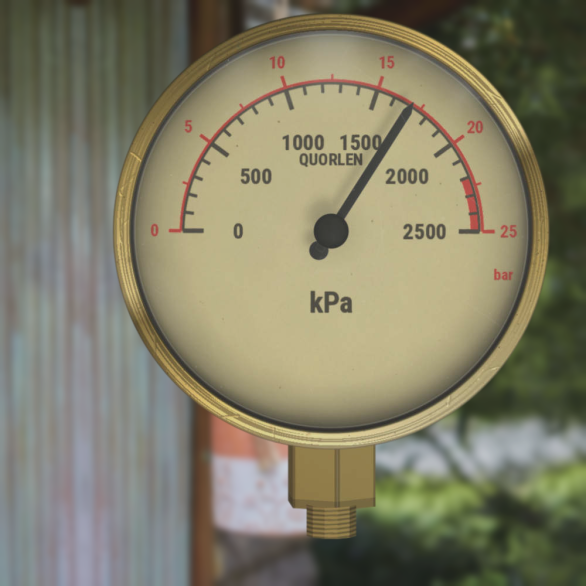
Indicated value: 1700 kPa
